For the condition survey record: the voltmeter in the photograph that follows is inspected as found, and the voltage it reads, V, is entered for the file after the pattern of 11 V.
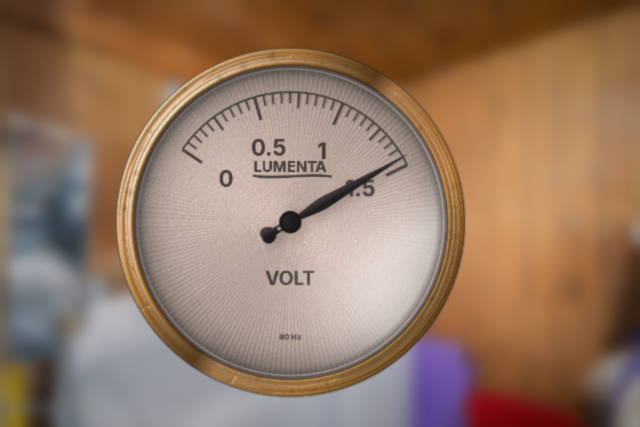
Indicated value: 1.45 V
